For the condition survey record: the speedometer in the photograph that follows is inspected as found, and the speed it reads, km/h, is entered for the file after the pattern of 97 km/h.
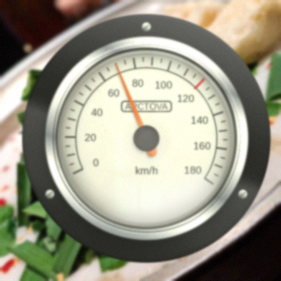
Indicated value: 70 km/h
